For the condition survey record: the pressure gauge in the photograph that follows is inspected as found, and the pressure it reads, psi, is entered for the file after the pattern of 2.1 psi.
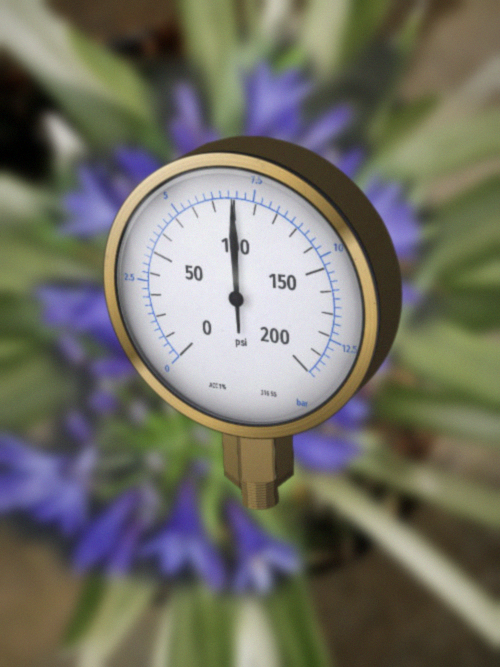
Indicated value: 100 psi
